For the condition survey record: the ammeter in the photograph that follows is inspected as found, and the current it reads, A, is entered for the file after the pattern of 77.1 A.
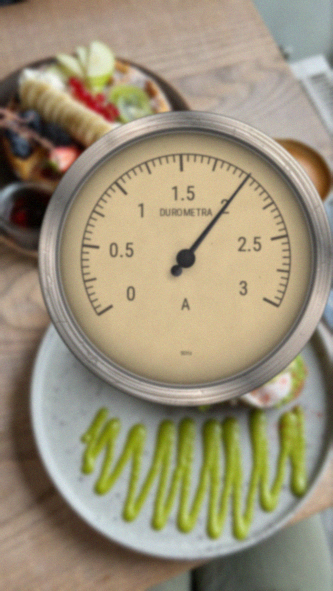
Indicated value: 2 A
